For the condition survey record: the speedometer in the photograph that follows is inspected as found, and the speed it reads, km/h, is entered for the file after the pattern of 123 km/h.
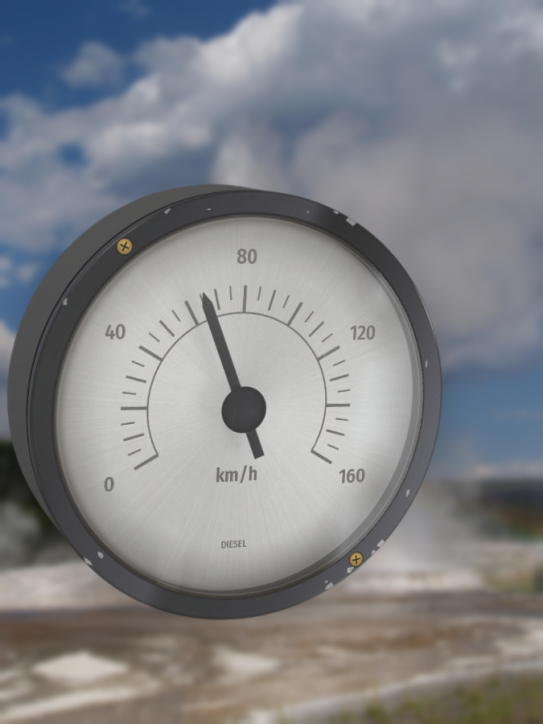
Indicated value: 65 km/h
